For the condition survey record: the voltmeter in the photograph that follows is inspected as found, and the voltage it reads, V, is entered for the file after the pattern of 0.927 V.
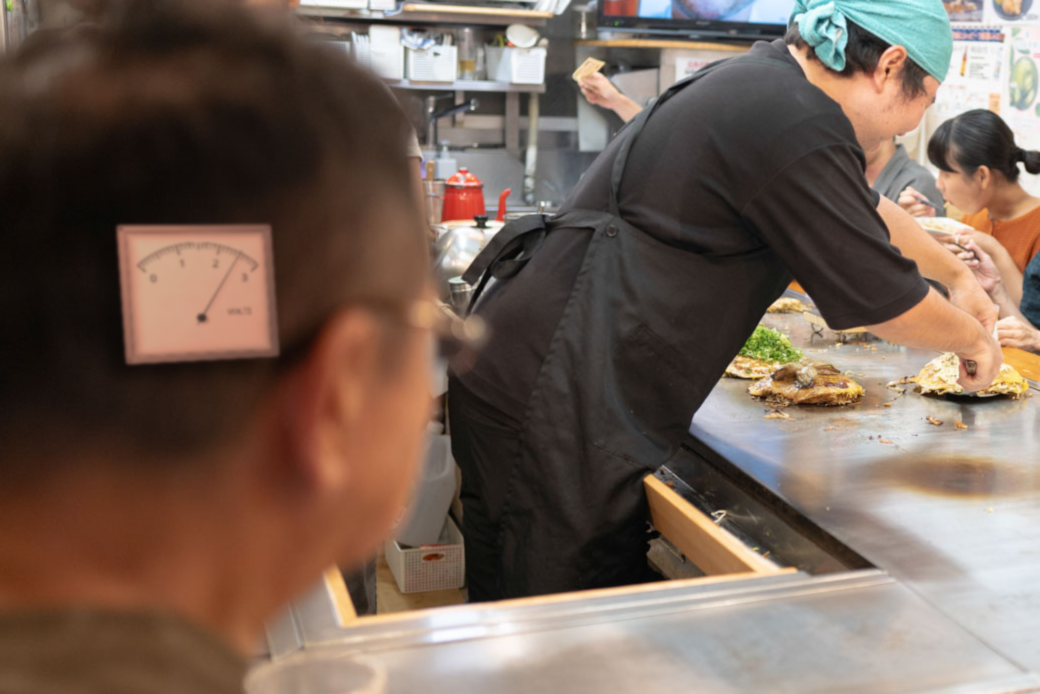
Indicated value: 2.5 V
